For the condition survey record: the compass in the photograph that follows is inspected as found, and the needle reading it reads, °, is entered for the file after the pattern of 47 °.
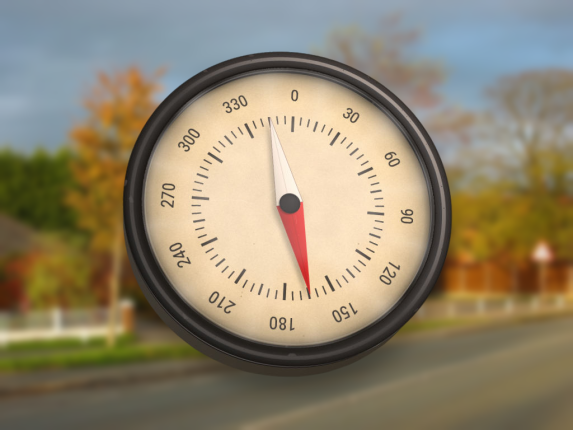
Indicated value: 165 °
